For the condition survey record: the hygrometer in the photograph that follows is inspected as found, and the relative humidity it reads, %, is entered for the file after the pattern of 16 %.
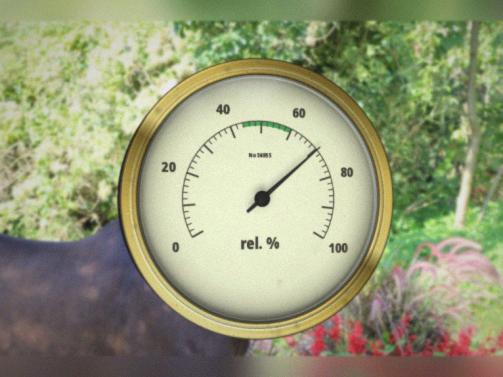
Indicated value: 70 %
